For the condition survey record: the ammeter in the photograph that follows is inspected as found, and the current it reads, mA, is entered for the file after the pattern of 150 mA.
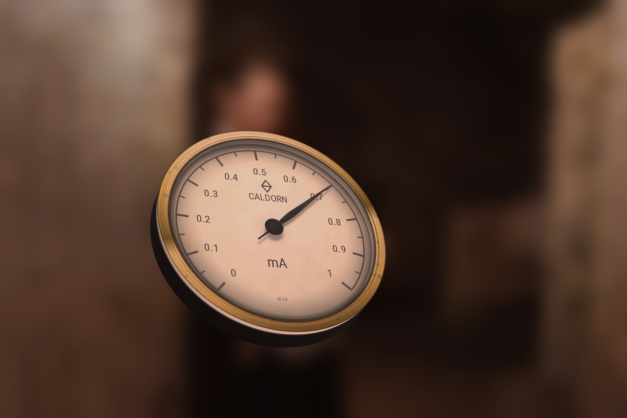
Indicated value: 0.7 mA
